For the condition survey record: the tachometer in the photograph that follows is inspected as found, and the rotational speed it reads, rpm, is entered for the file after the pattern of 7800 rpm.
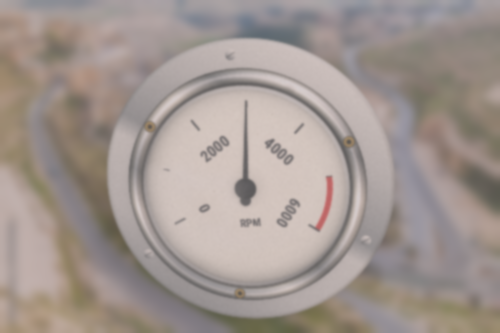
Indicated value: 3000 rpm
